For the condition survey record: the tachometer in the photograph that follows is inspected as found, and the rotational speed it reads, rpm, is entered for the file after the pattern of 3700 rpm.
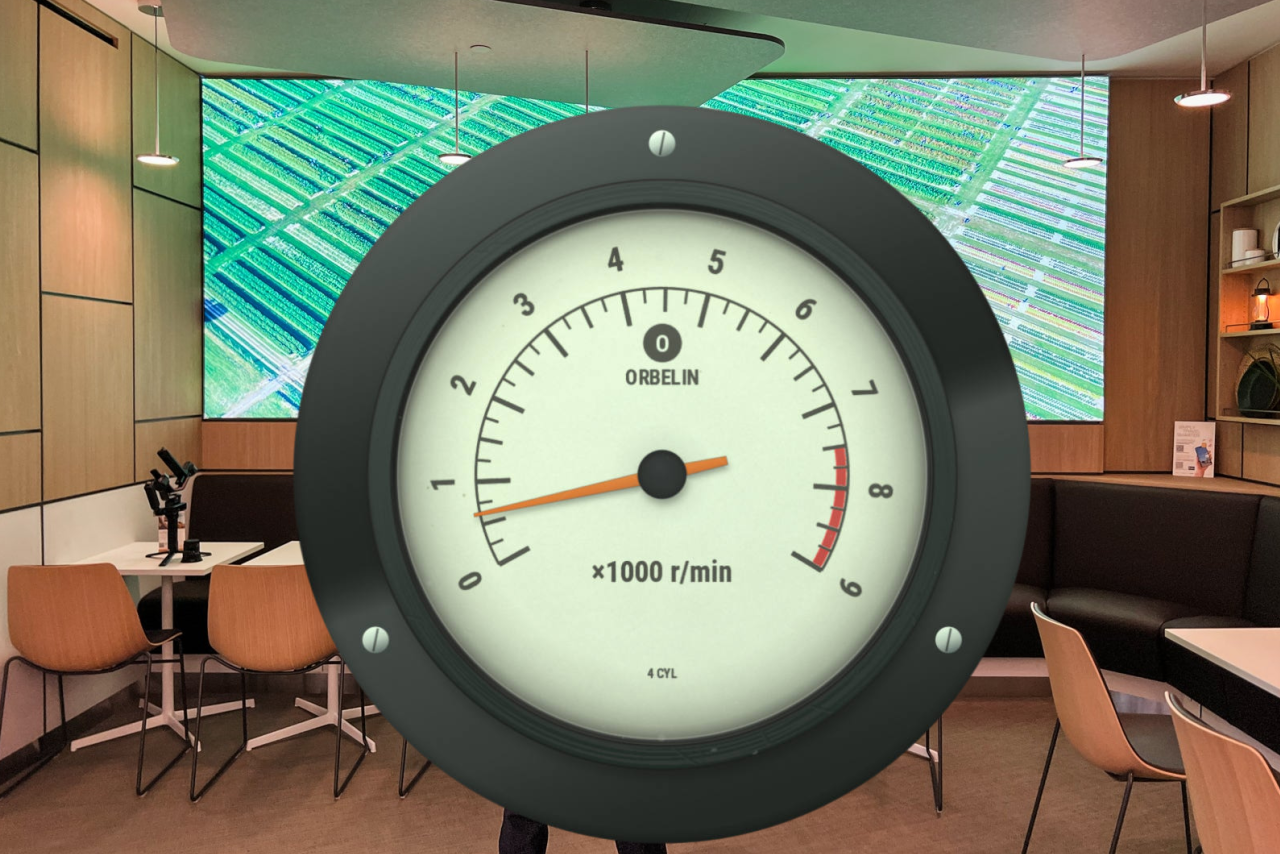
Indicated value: 625 rpm
